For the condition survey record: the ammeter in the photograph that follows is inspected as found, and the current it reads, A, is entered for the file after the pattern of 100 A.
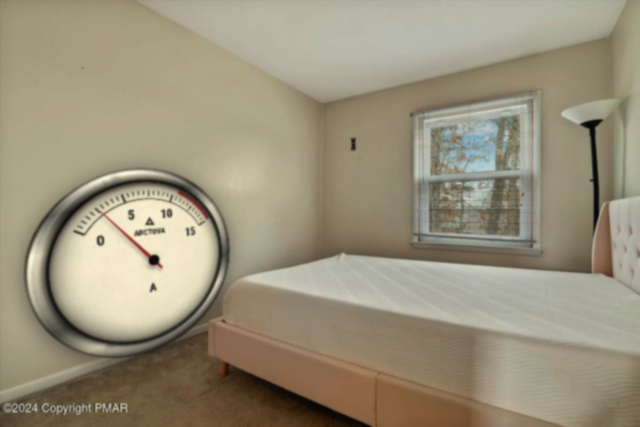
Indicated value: 2.5 A
